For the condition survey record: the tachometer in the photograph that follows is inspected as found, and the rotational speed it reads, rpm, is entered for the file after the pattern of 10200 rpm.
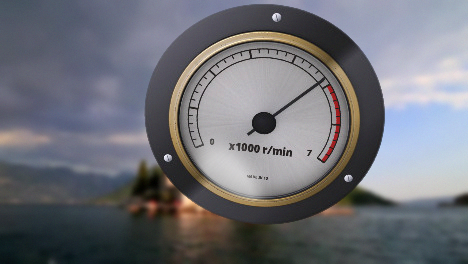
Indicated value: 4800 rpm
